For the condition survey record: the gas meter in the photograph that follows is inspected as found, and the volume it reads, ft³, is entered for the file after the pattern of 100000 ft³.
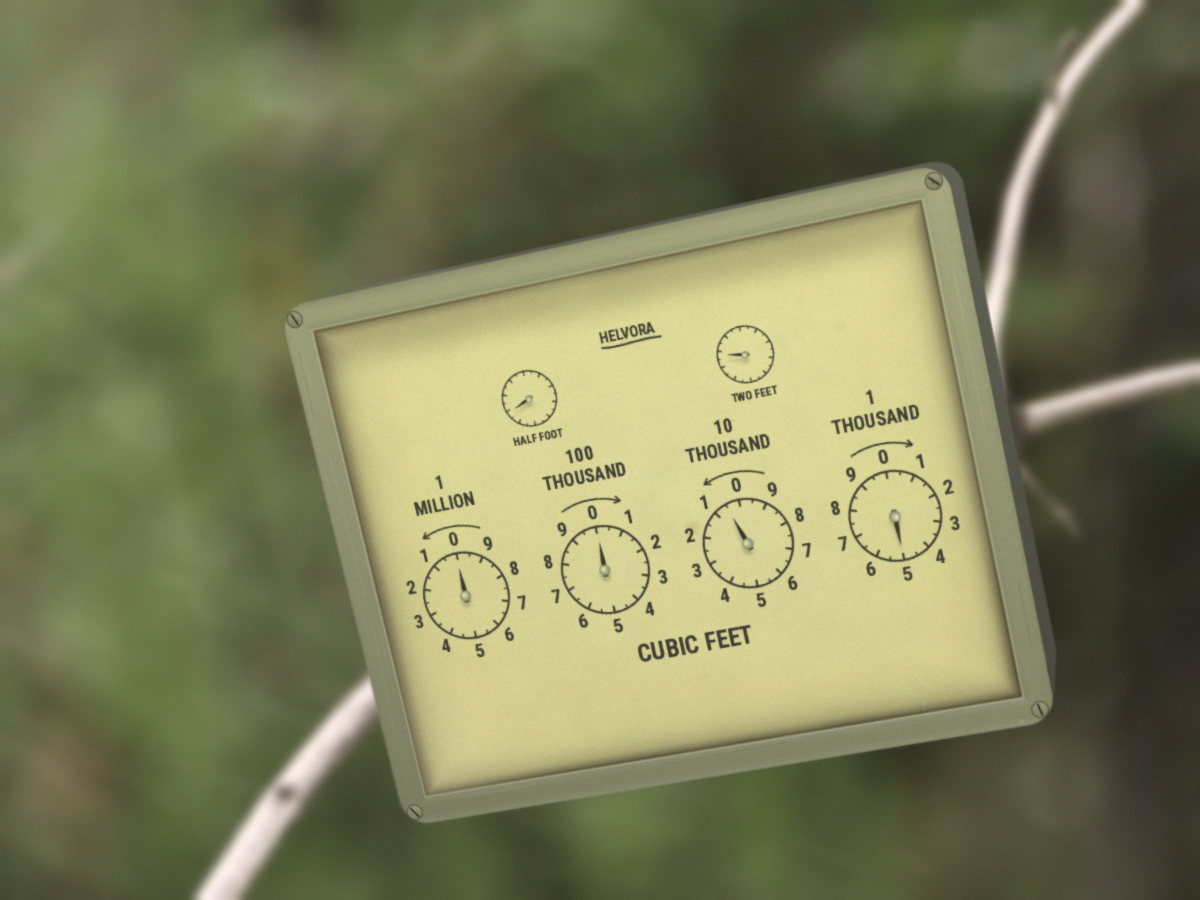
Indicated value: 500 ft³
